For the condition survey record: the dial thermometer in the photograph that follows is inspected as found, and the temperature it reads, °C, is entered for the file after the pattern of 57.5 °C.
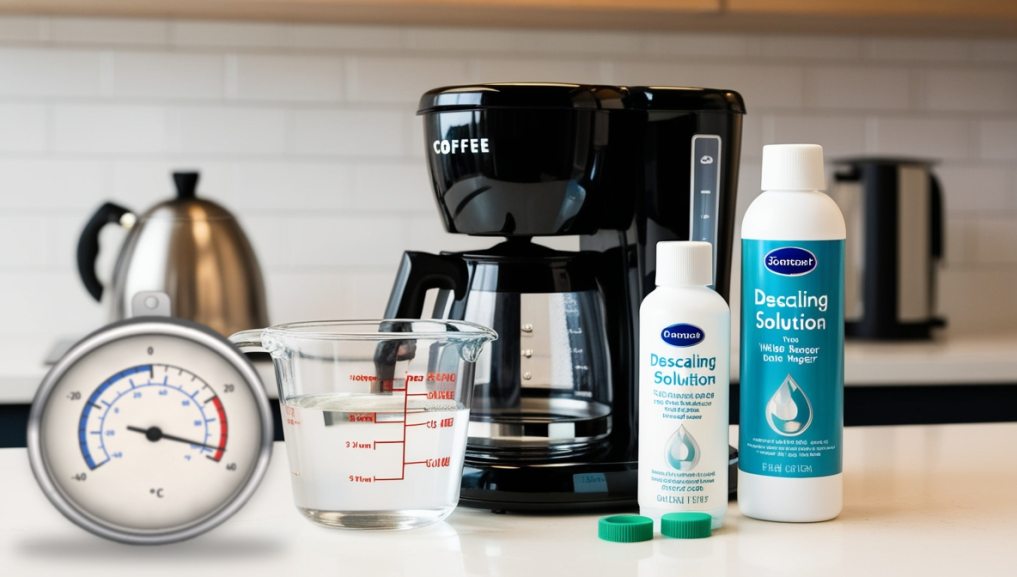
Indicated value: 36 °C
